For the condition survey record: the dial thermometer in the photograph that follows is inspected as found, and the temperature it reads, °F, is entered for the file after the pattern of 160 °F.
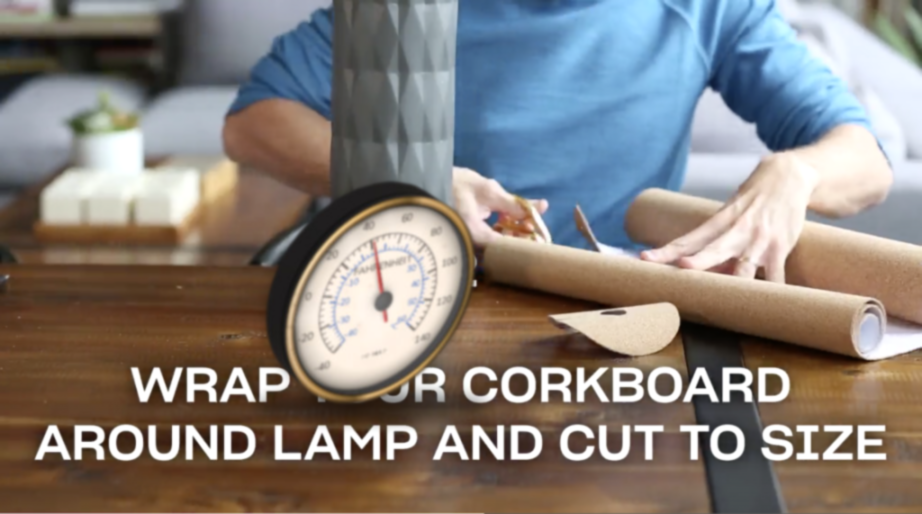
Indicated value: 40 °F
